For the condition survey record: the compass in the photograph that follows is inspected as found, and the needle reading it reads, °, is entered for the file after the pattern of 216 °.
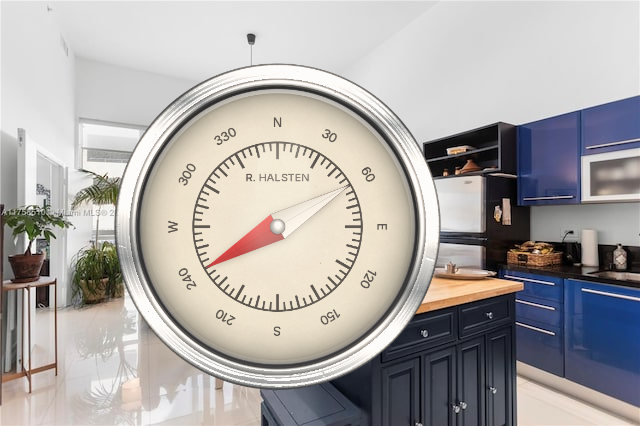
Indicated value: 240 °
